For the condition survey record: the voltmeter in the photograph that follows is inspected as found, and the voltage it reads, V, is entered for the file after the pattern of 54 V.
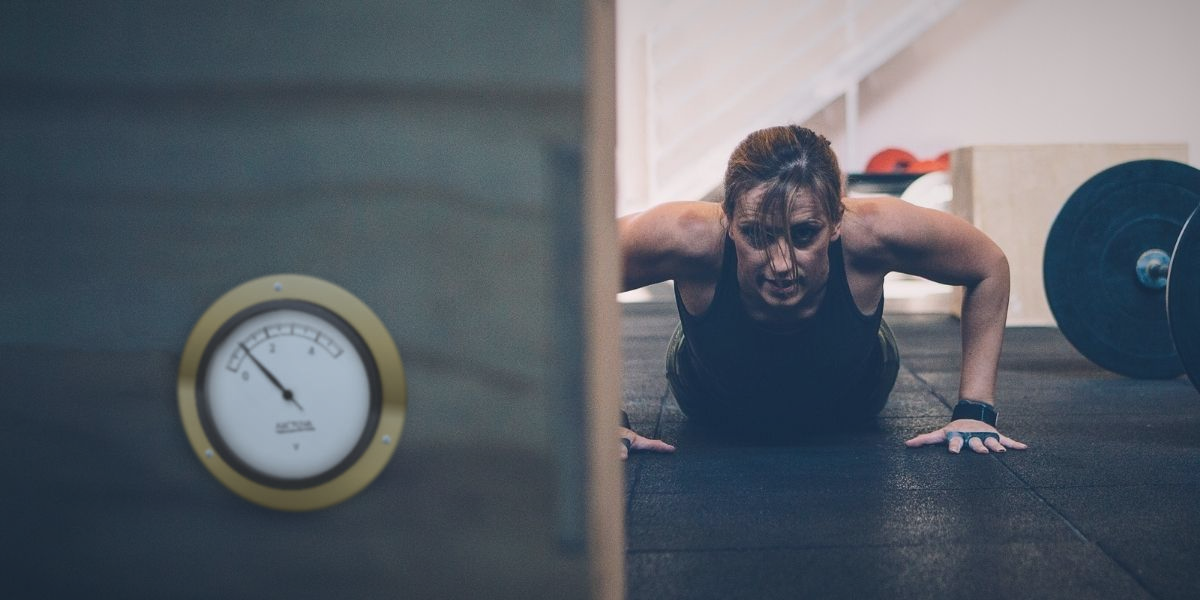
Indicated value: 1 V
